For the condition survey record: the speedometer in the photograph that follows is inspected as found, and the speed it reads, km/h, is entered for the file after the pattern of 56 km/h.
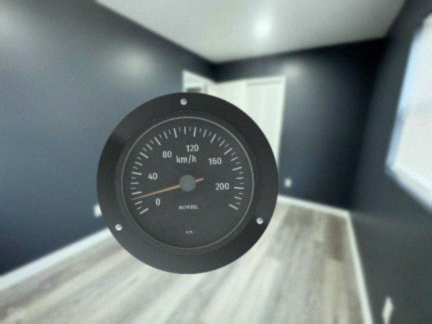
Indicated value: 15 km/h
